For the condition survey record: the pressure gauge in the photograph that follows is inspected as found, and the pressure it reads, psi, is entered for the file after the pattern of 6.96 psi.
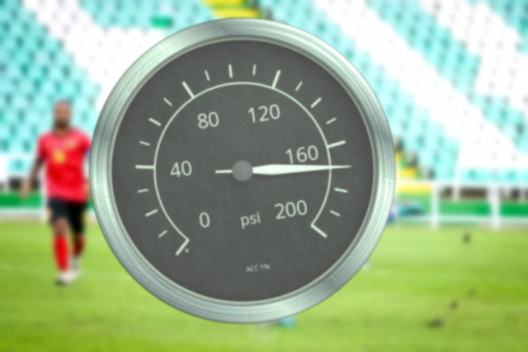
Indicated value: 170 psi
